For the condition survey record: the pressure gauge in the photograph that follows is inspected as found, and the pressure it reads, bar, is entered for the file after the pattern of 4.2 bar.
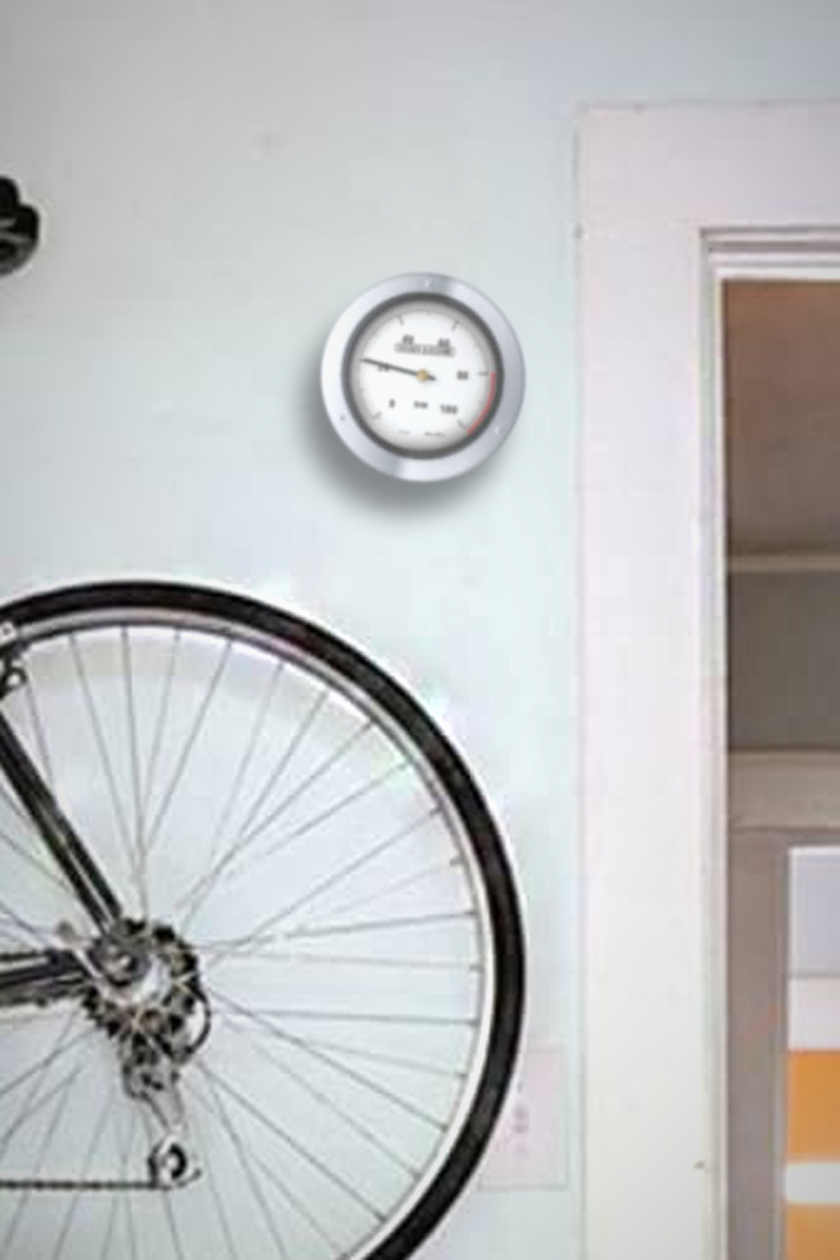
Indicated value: 20 bar
